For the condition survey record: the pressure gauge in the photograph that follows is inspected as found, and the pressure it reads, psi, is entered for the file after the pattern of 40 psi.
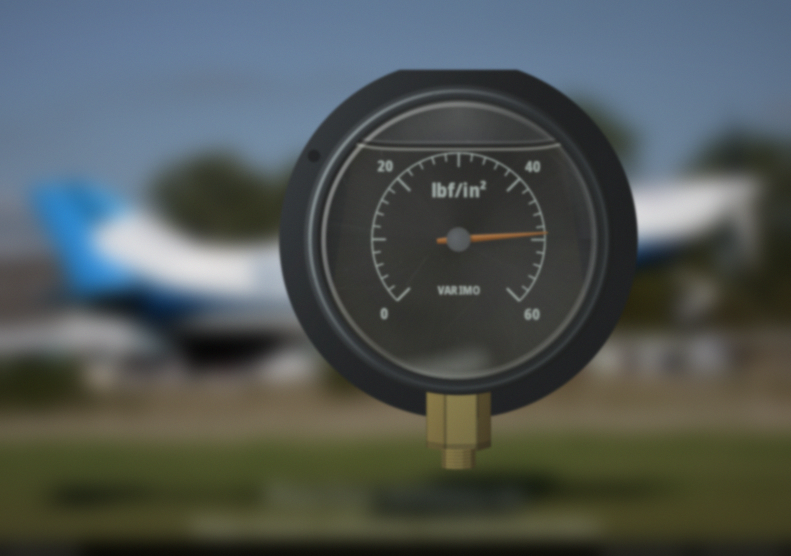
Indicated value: 49 psi
